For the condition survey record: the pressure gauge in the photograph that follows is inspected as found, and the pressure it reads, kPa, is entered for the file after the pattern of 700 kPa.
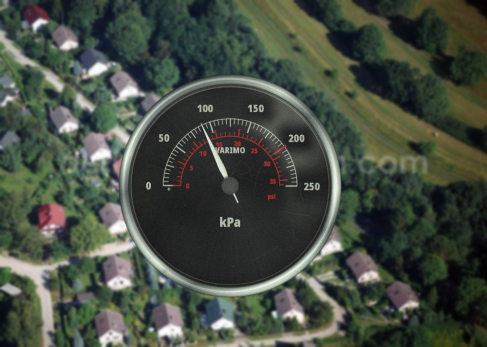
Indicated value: 90 kPa
